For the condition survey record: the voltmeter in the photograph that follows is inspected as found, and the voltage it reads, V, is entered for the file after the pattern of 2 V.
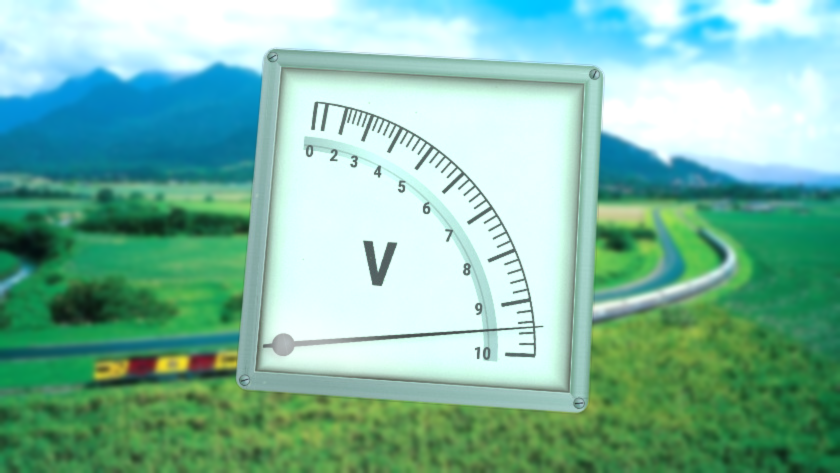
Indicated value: 9.5 V
